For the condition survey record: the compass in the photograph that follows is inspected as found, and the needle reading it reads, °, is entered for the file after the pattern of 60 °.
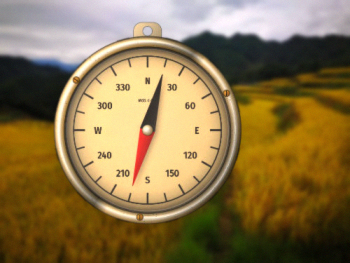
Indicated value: 195 °
